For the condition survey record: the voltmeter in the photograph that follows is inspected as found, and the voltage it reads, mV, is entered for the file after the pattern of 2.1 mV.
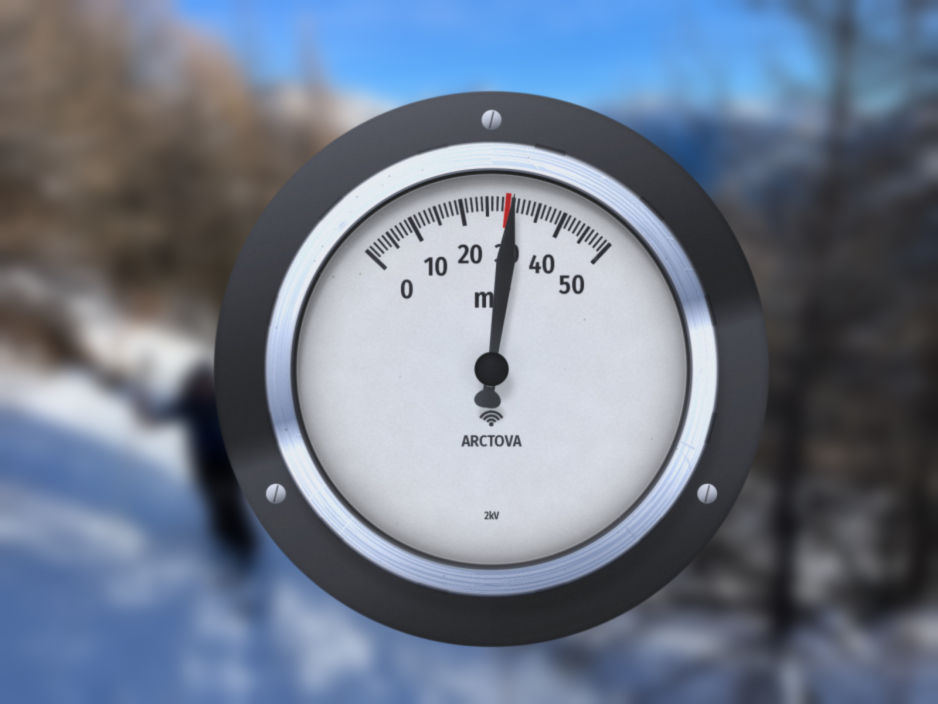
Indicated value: 30 mV
